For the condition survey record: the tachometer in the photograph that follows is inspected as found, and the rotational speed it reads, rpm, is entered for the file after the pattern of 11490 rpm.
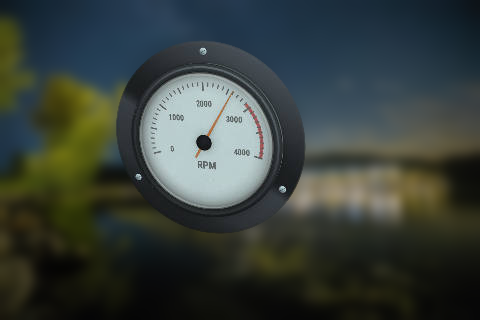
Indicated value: 2600 rpm
